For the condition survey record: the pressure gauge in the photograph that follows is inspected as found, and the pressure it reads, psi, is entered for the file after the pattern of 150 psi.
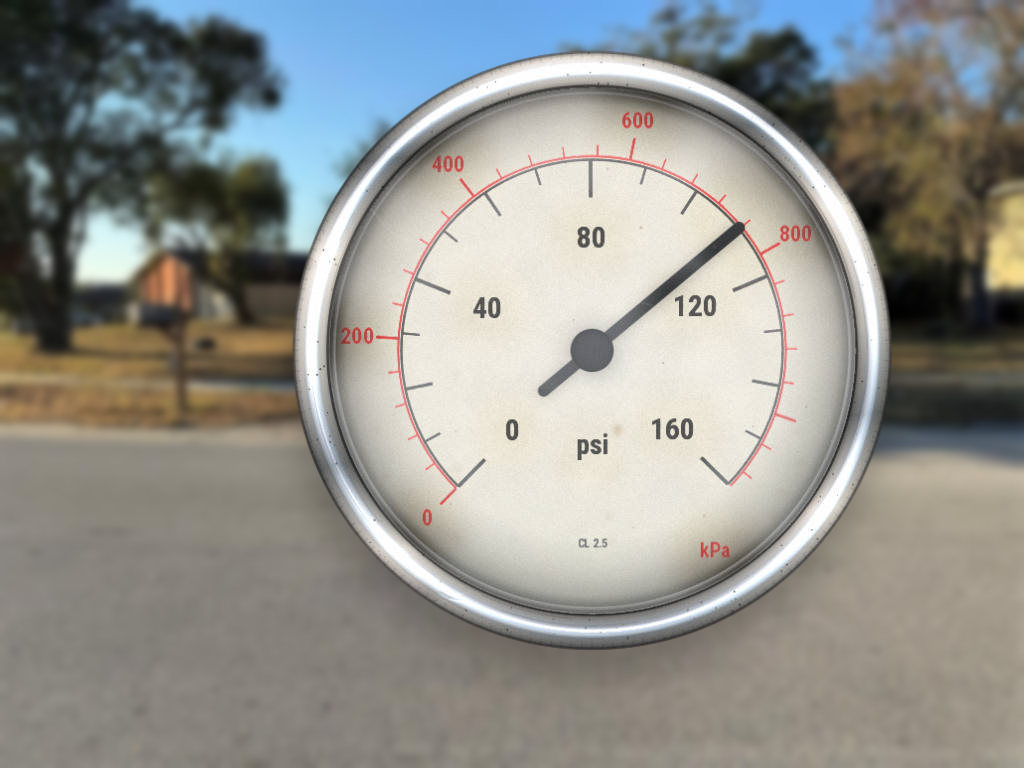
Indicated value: 110 psi
